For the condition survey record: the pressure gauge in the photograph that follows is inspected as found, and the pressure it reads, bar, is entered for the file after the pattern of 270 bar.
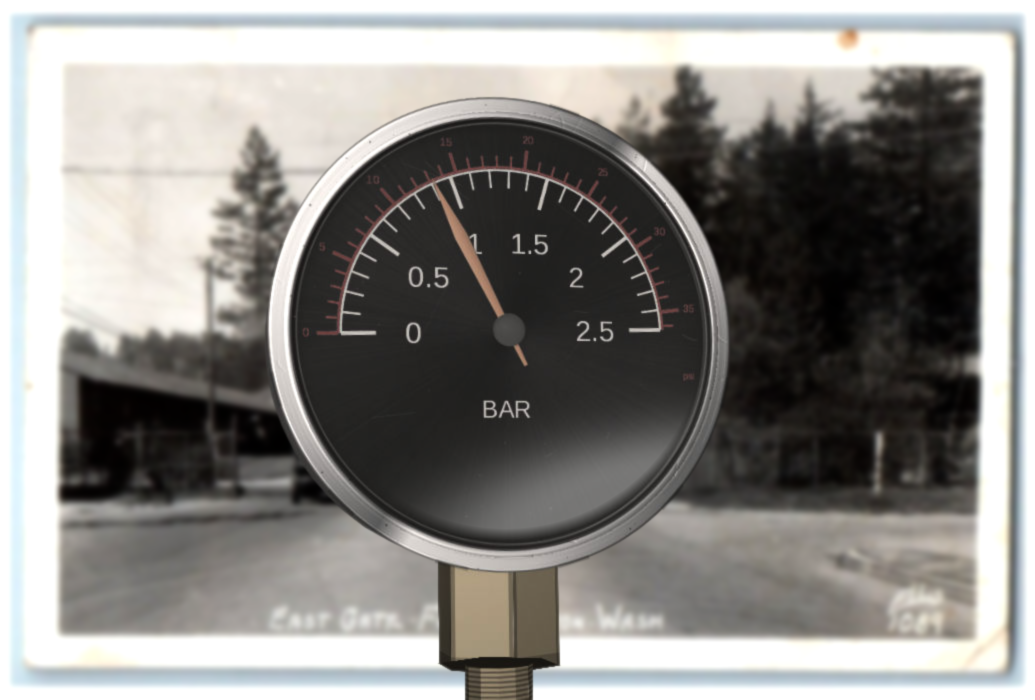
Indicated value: 0.9 bar
